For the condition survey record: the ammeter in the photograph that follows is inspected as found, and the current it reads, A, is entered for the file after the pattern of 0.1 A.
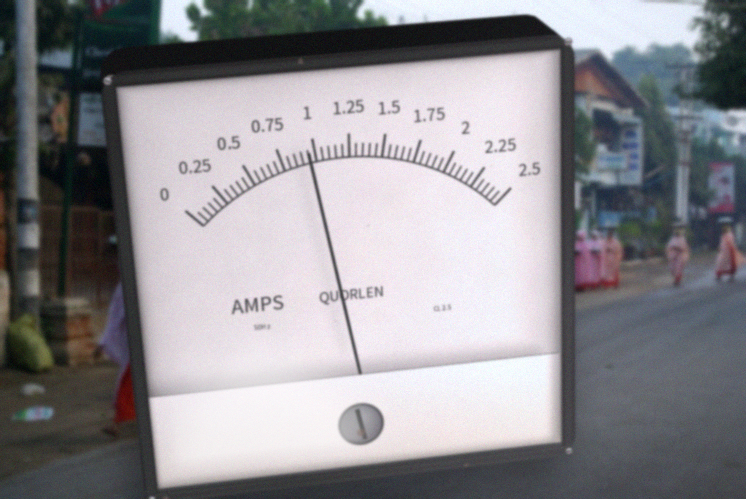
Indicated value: 0.95 A
